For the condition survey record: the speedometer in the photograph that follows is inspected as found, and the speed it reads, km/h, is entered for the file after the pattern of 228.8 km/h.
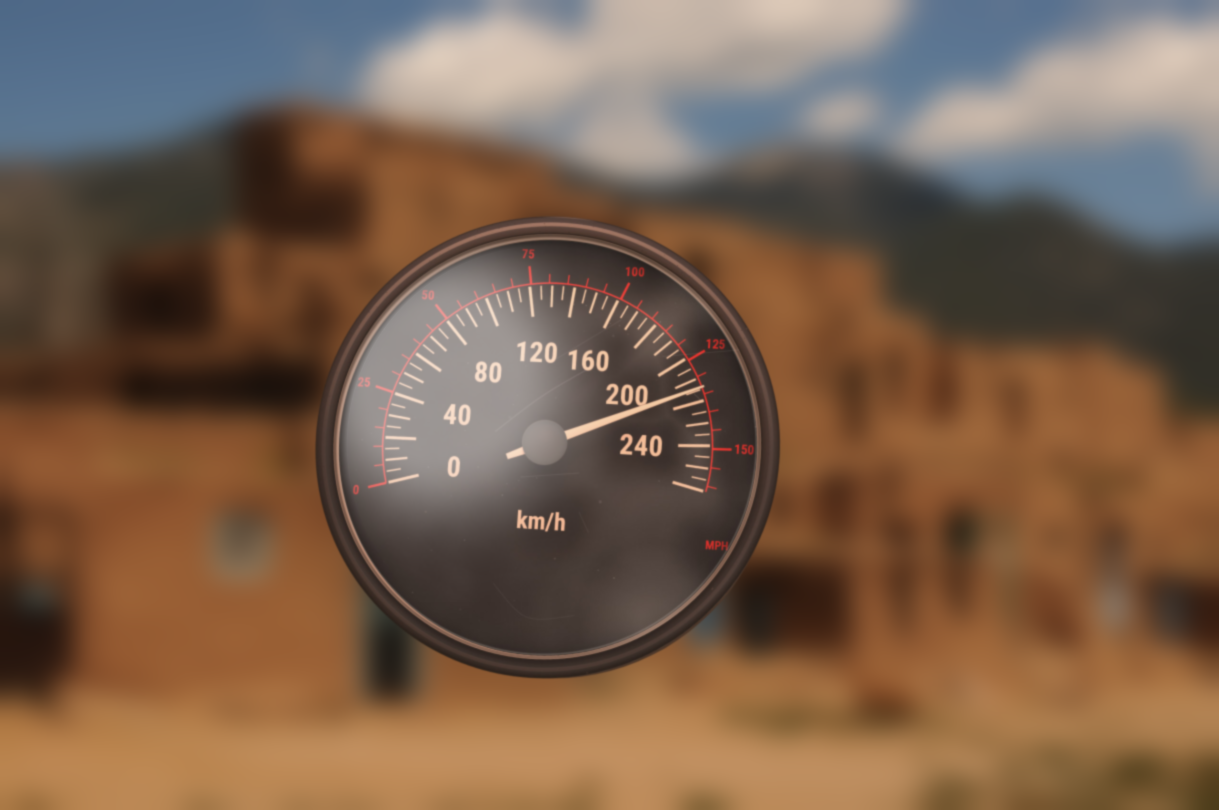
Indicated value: 215 km/h
